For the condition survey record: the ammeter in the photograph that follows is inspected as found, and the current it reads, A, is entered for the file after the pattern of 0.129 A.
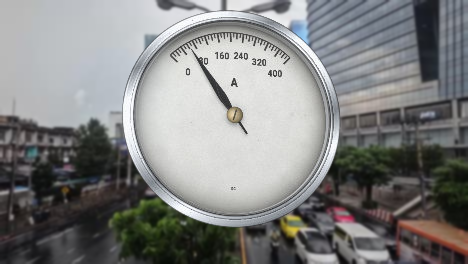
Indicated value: 60 A
